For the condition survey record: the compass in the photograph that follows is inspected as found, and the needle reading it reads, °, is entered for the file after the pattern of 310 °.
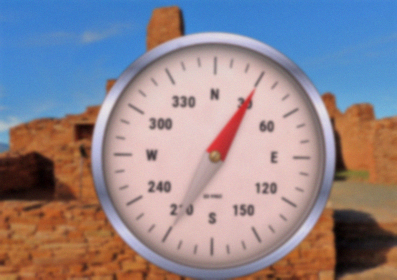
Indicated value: 30 °
